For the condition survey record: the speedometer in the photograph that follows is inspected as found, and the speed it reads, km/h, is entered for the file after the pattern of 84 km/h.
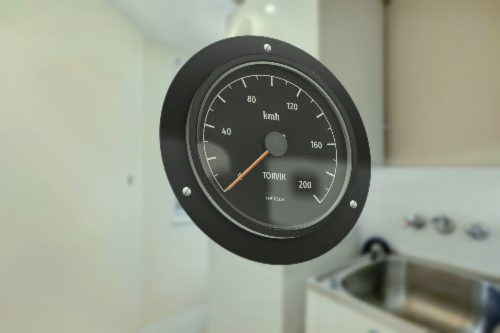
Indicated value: 0 km/h
